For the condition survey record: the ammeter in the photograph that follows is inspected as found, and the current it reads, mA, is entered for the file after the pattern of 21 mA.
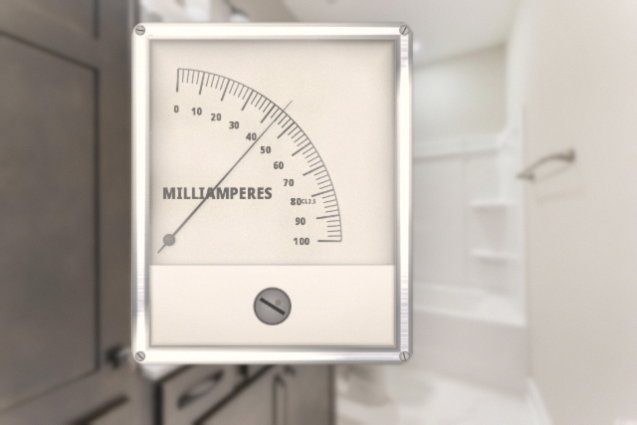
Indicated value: 44 mA
